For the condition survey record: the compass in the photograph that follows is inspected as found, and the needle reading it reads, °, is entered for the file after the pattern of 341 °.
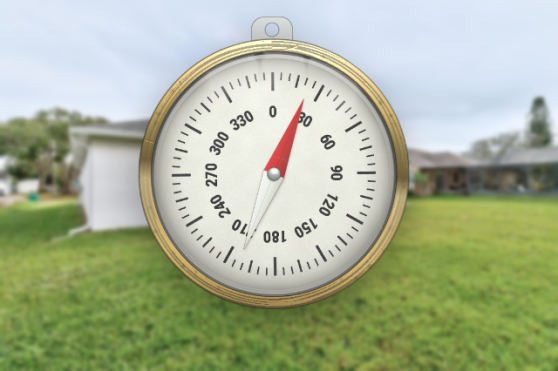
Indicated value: 22.5 °
